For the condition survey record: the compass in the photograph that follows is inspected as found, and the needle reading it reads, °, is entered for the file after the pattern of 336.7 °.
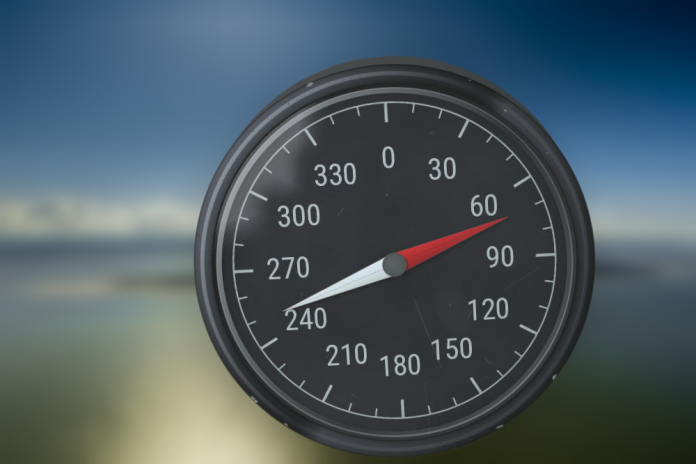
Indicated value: 70 °
